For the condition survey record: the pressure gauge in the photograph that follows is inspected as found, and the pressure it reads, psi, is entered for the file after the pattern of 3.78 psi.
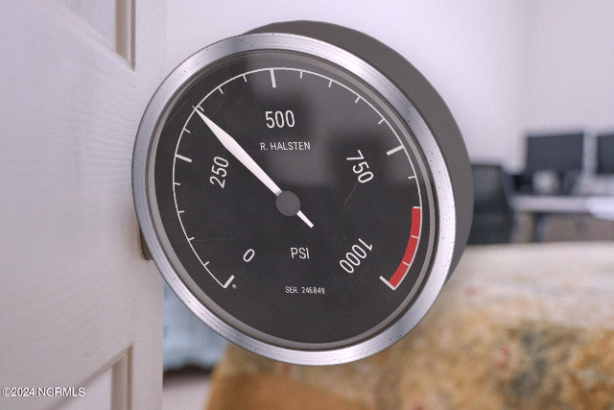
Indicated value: 350 psi
